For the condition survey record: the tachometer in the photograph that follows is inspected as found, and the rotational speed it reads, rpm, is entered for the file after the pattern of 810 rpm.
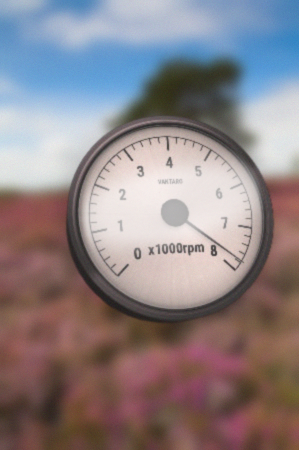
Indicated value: 7800 rpm
